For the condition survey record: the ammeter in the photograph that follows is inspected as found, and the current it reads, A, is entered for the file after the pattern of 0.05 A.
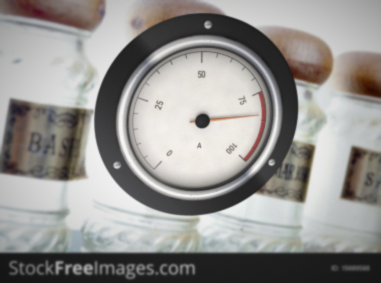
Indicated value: 82.5 A
